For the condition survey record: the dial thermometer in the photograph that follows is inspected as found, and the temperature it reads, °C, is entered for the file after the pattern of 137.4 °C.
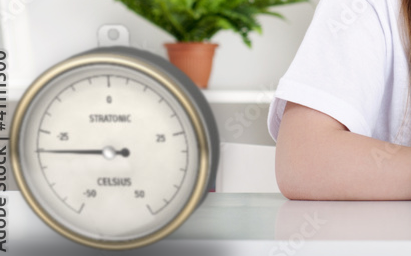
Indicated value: -30 °C
